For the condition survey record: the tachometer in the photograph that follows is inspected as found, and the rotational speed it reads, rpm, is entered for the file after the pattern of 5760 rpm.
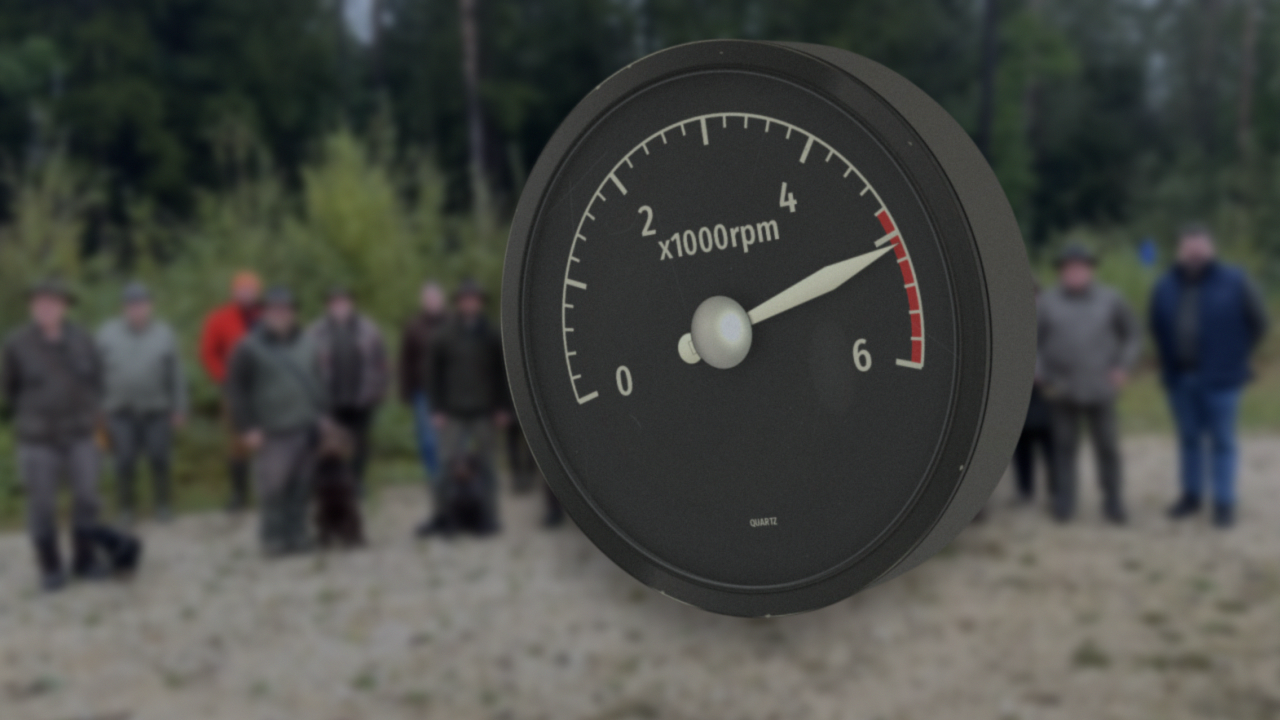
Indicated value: 5100 rpm
